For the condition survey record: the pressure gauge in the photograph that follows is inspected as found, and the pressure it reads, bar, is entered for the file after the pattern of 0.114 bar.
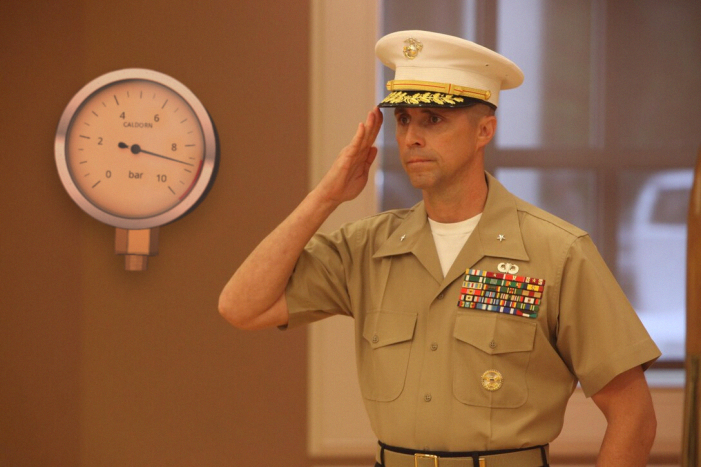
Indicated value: 8.75 bar
